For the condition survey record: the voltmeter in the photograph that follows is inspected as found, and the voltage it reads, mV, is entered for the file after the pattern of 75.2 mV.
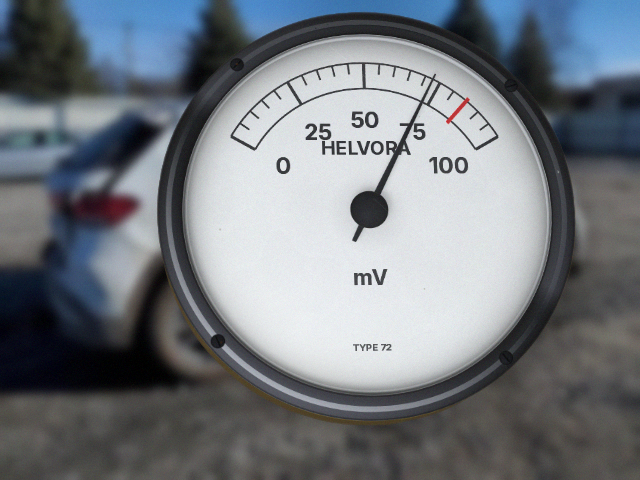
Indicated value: 72.5 mV
